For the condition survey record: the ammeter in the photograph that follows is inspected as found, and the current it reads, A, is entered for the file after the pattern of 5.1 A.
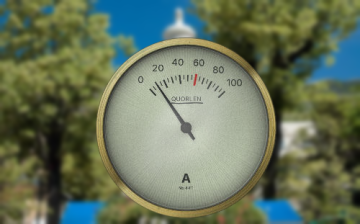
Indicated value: 10 A
